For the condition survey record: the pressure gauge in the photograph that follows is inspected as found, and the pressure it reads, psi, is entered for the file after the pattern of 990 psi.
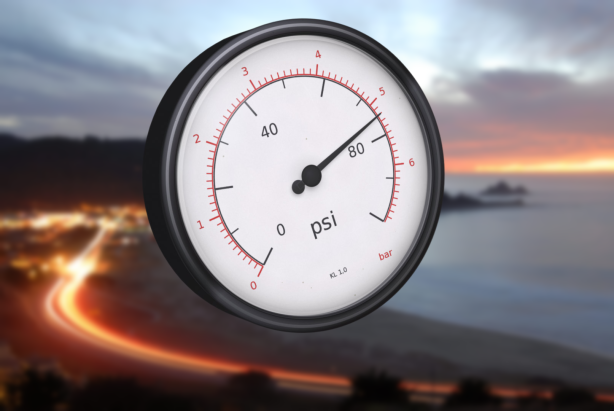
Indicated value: 75 psi
